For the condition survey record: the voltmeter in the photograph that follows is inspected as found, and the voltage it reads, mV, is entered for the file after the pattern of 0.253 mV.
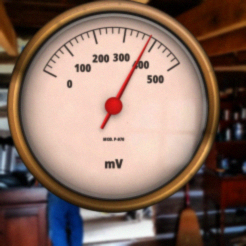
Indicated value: 380 mV
